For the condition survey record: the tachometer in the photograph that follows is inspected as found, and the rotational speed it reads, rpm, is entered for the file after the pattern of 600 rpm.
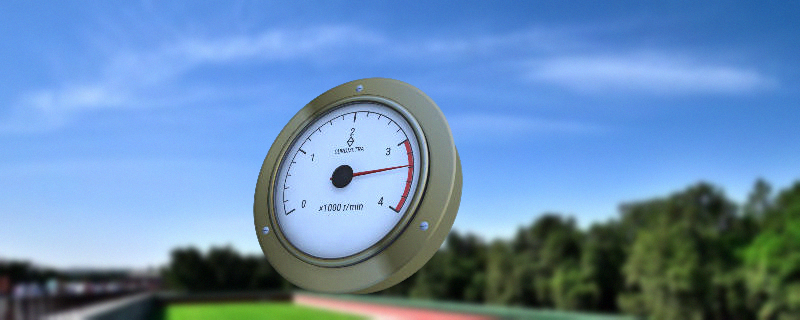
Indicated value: 3400 rpm
